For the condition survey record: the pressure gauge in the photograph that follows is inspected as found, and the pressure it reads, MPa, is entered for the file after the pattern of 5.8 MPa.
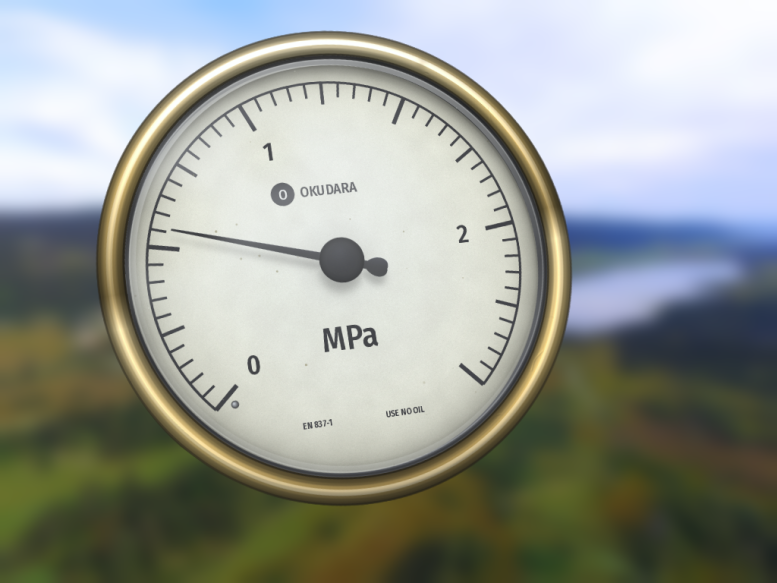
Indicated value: 0.55 MPa
